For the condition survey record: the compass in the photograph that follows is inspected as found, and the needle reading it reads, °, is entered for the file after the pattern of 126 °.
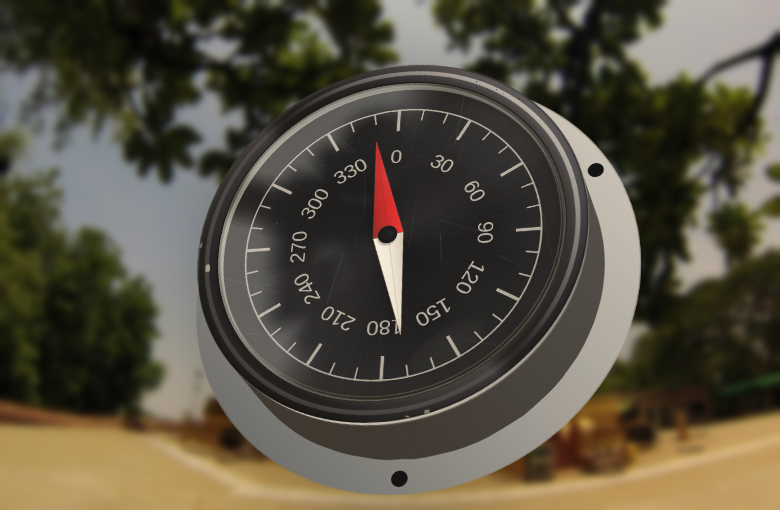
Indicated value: 350 °
